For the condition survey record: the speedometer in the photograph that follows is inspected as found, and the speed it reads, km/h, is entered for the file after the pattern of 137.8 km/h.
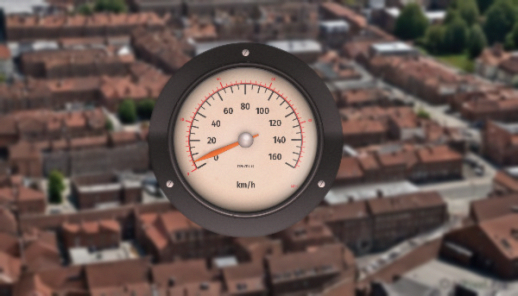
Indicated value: 5 km/h
